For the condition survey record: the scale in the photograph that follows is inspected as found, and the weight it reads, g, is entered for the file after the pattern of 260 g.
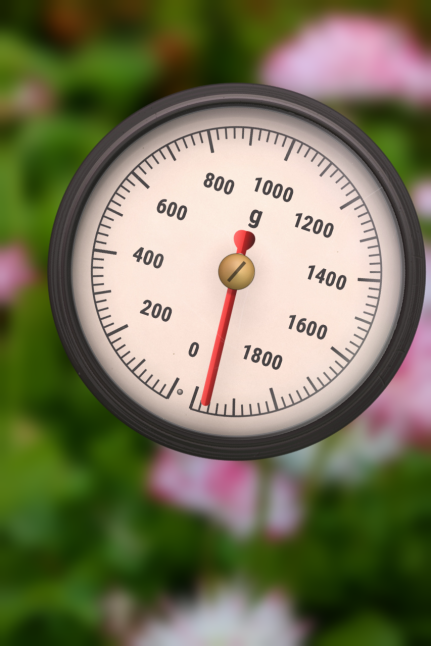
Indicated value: 1970 g
